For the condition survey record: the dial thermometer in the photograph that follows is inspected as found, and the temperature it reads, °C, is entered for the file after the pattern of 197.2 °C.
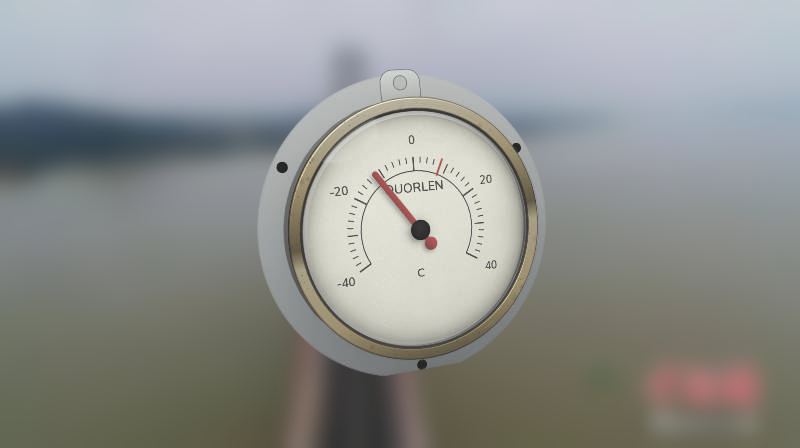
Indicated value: -12 °C
